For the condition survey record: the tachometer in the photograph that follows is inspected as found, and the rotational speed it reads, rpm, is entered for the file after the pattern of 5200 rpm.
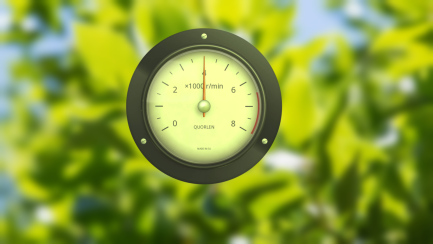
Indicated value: 4000 rpm
